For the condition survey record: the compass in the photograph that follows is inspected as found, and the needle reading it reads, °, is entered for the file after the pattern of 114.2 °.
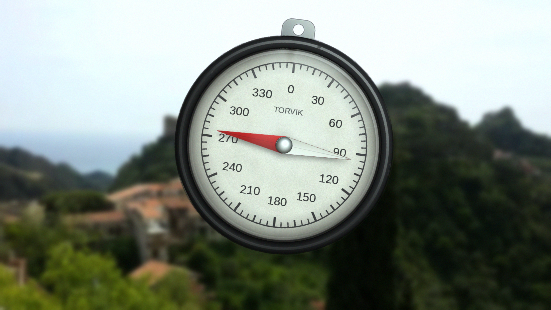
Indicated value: 275 °
